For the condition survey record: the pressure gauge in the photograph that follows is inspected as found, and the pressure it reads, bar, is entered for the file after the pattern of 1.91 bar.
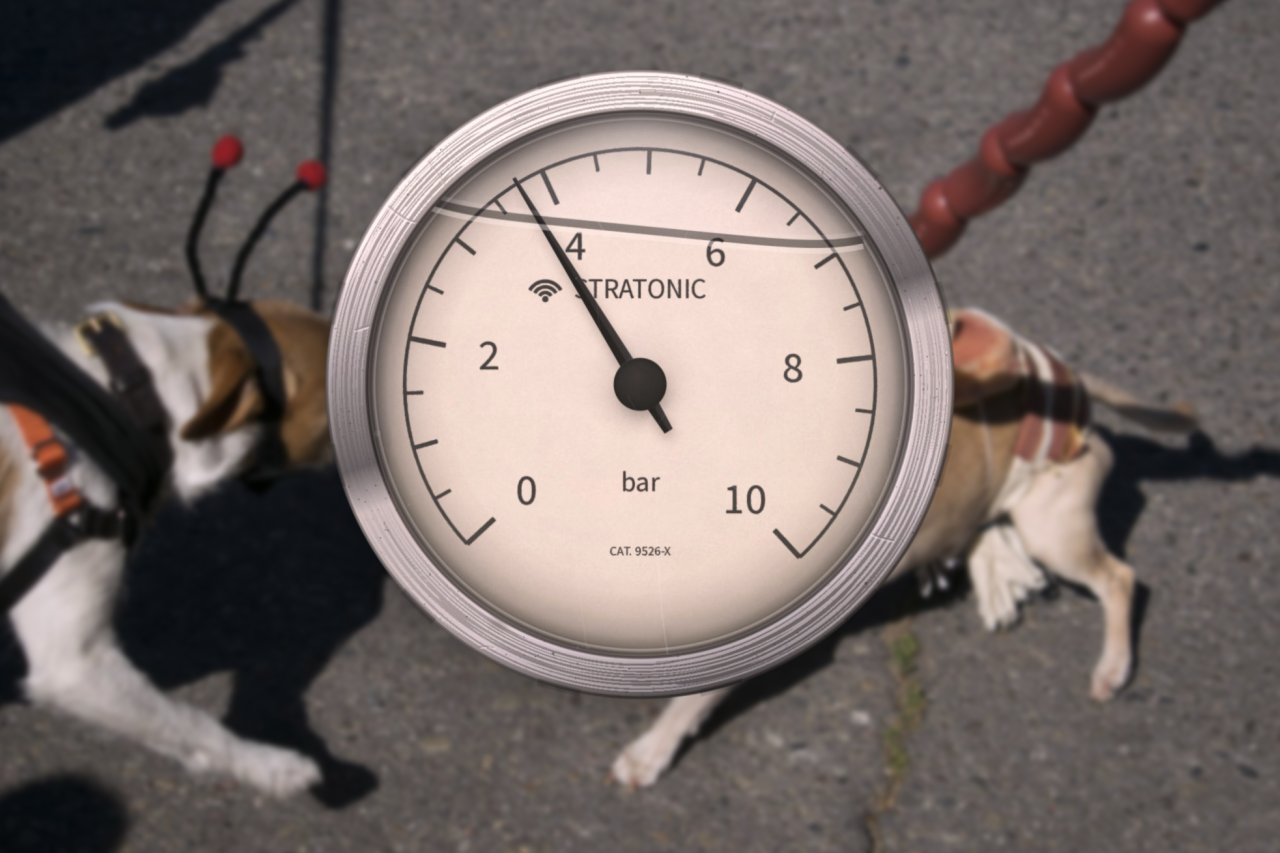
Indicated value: 3.75 bar
